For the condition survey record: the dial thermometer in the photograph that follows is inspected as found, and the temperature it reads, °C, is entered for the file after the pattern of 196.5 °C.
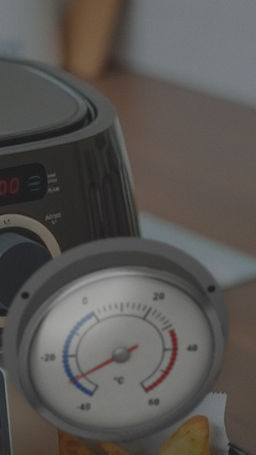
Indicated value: -30 °C
